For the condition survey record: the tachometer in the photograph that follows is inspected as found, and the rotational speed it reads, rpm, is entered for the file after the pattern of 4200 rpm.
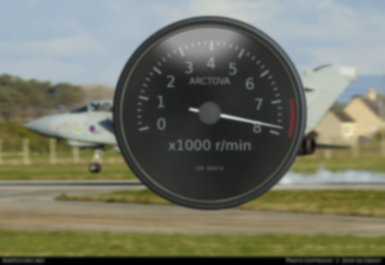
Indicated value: 7800 rpm
